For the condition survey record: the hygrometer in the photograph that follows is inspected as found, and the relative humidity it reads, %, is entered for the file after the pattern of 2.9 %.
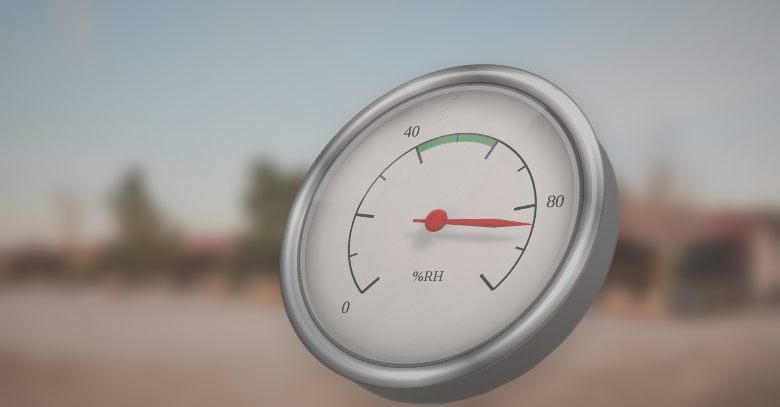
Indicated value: 85 %
